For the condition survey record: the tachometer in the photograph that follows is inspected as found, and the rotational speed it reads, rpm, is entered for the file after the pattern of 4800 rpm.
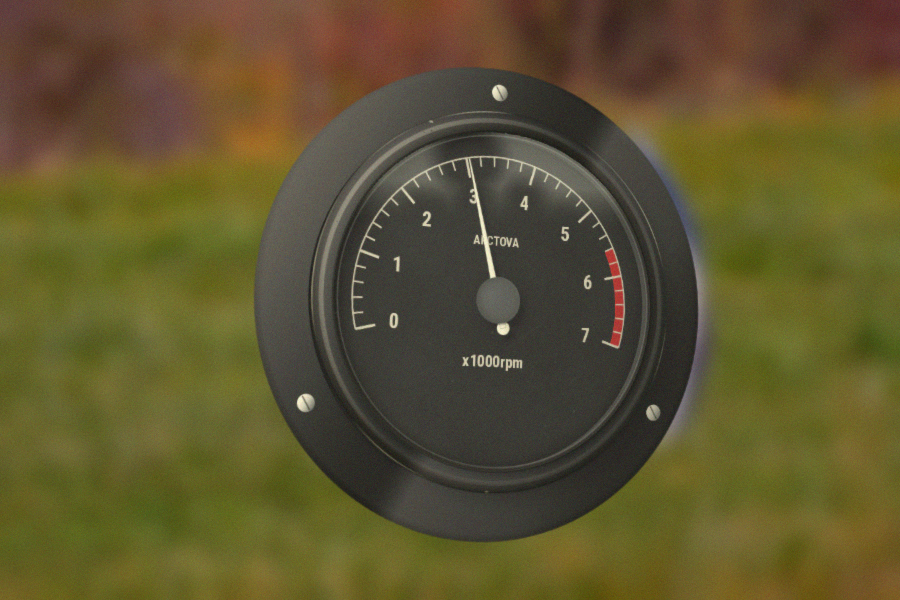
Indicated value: 3000 rpm
